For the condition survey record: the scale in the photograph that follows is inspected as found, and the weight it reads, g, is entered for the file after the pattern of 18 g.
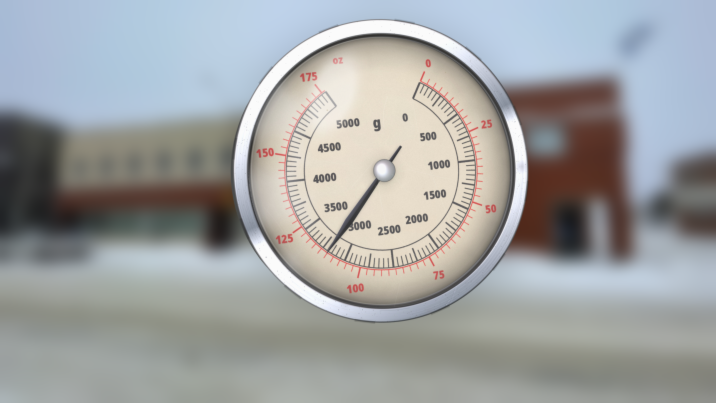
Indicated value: 3200 g
